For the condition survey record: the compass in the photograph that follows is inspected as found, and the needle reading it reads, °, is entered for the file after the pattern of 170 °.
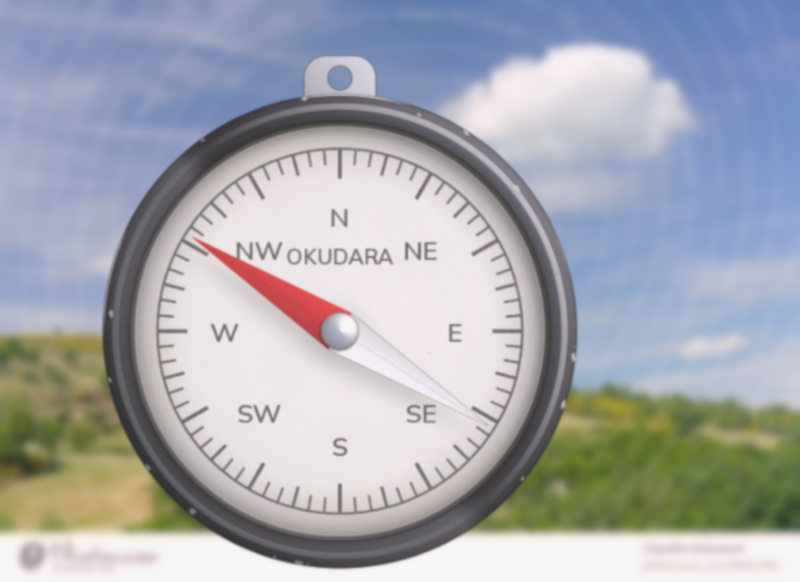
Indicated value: 302.5 °
